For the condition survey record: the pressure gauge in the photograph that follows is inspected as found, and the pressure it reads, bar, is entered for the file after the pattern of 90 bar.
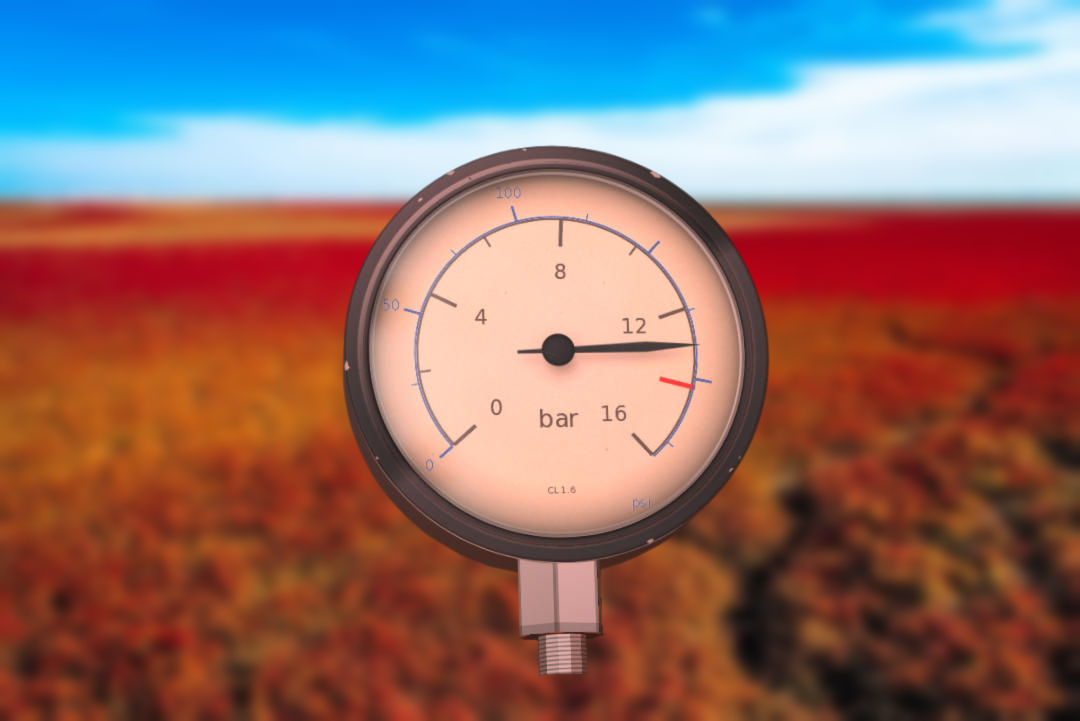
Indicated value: 13 bar
